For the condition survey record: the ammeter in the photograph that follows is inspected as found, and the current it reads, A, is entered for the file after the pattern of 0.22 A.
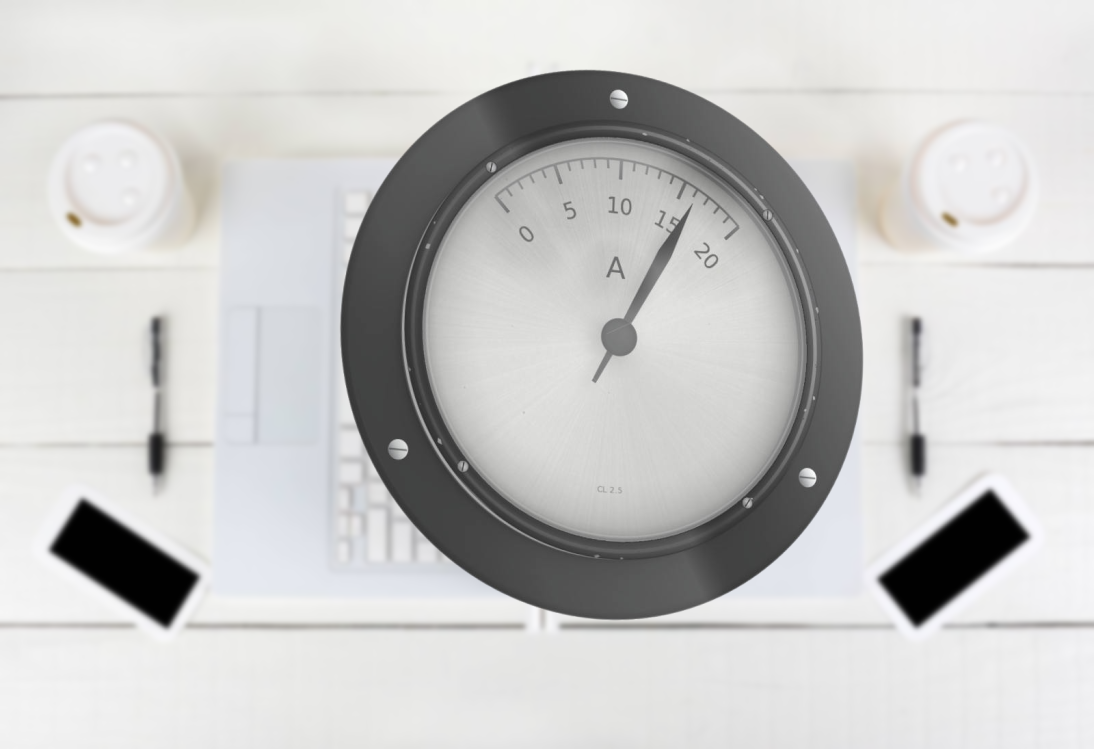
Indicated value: 16 A
